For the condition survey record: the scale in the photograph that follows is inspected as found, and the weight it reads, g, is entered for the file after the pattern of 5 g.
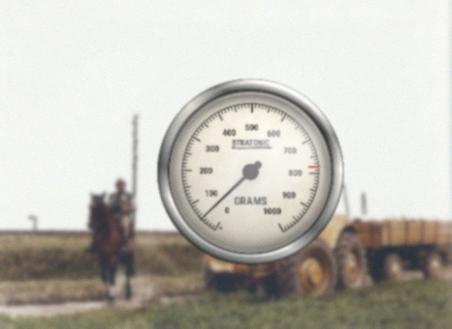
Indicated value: 50 g
